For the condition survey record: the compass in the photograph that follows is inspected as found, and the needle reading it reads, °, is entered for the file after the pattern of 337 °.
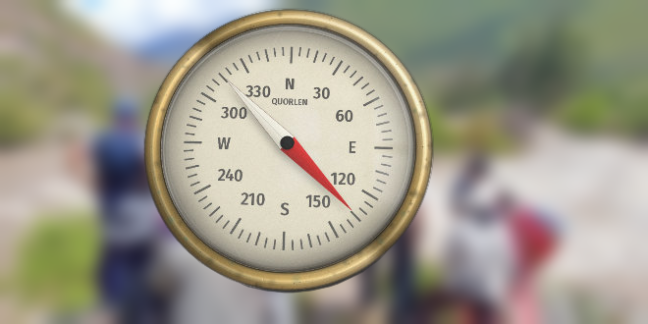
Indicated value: 135 °
